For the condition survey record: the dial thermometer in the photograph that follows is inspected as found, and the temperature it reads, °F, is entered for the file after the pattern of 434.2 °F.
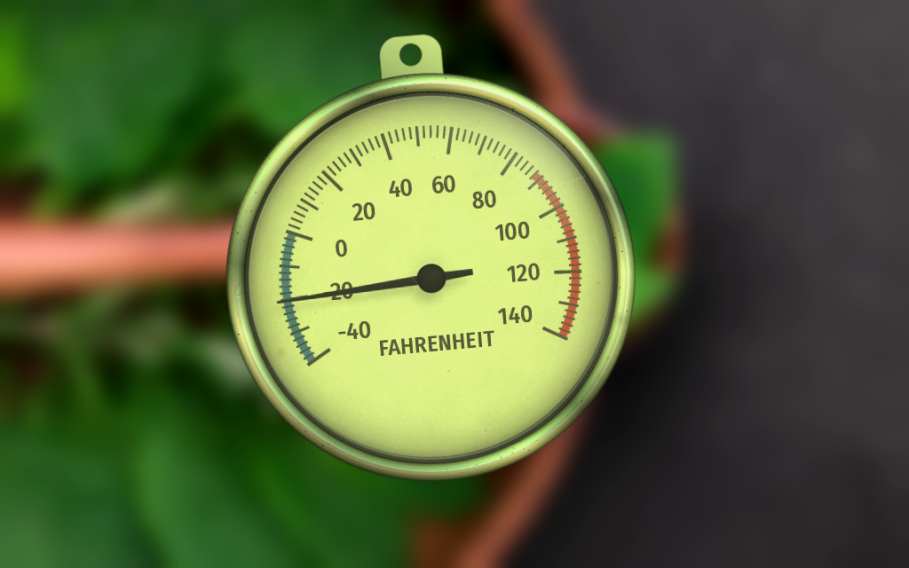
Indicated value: -20 °F
